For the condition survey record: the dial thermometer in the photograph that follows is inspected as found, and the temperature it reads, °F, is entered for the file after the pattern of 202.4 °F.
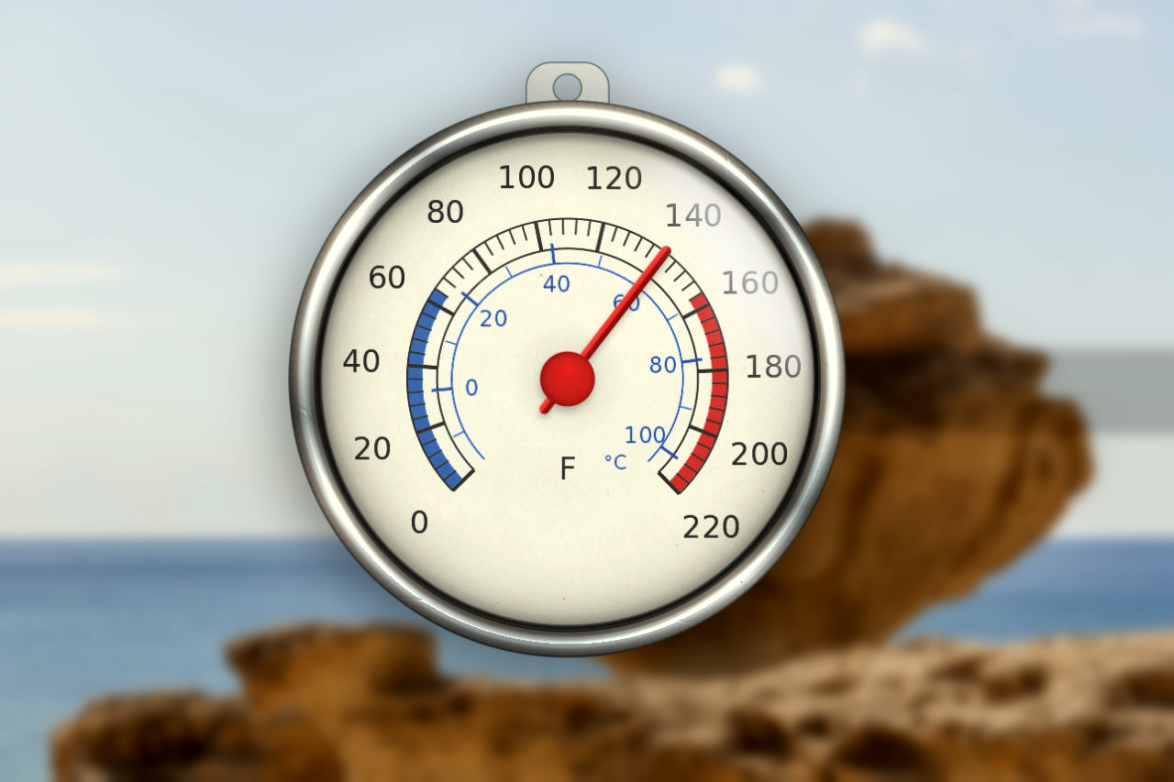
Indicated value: 140 °F
